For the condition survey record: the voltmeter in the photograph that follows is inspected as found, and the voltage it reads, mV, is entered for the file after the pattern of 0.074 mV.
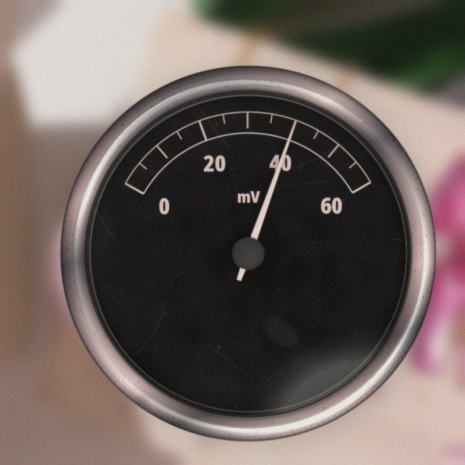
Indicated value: 40 mV
